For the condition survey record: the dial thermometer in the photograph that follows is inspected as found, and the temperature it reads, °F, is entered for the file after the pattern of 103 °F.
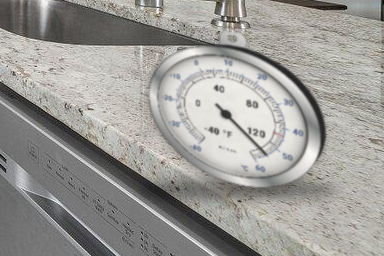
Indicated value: 130 °F
